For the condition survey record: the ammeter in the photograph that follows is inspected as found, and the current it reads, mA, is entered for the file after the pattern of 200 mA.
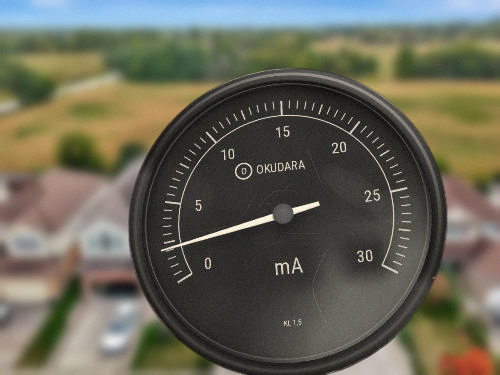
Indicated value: 2 mA
